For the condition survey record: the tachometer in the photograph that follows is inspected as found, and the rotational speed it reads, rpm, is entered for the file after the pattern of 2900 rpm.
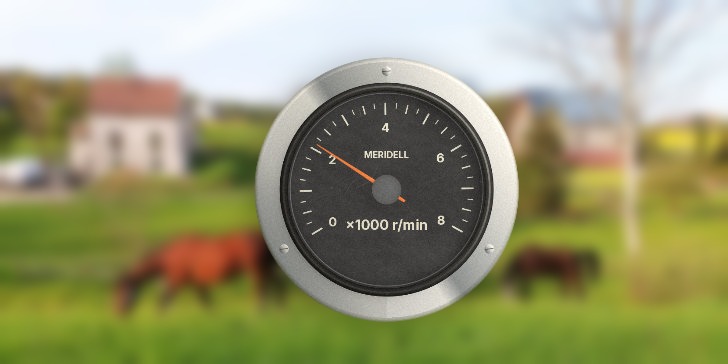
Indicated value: 2125 rpm
